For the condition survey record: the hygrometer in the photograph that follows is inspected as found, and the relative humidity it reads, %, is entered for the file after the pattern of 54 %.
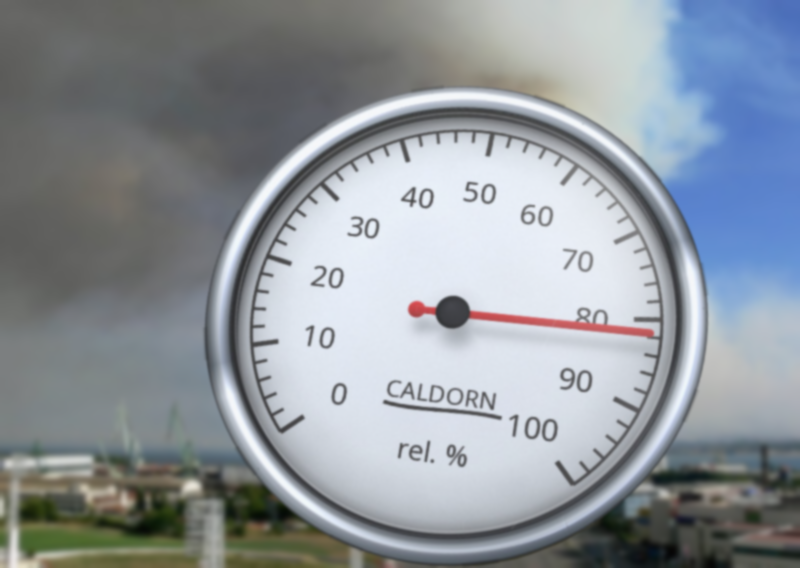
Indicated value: 82 %
